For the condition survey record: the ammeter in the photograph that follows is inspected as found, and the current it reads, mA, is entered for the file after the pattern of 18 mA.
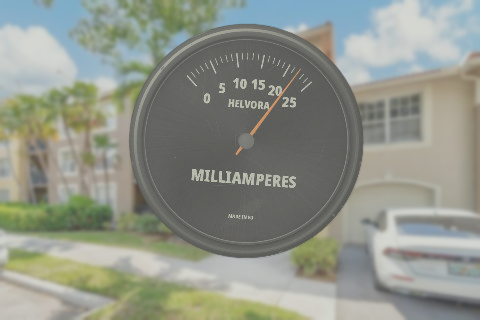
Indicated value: 22 mA
